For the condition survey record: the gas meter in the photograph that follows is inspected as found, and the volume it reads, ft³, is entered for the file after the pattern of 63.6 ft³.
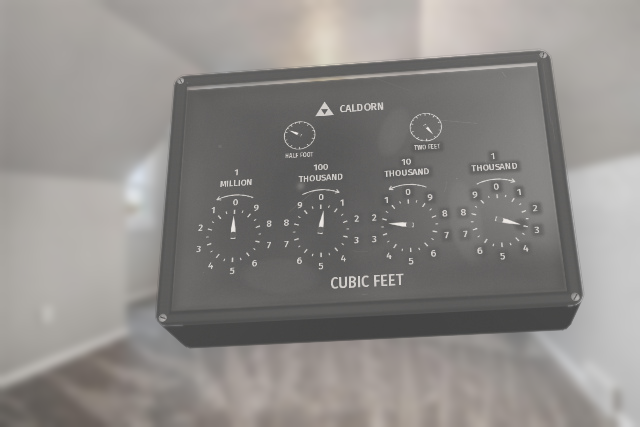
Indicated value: 2300 ft³
